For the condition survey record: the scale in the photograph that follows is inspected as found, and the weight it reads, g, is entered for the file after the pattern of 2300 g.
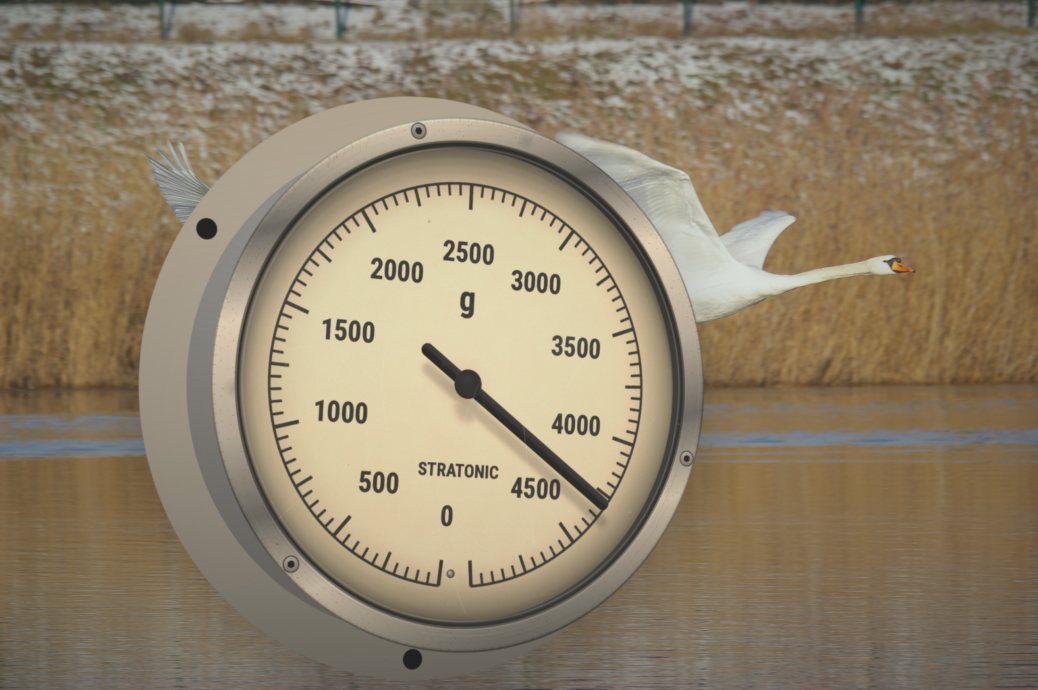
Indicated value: 4300 g
